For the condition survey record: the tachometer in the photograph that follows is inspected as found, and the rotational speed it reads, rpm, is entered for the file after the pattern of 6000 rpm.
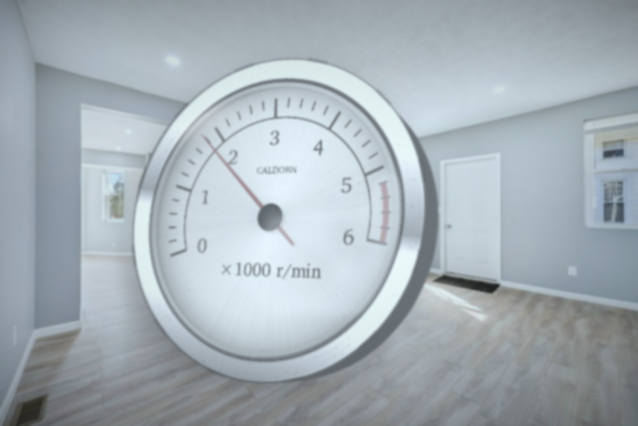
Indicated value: 1800 rpm
